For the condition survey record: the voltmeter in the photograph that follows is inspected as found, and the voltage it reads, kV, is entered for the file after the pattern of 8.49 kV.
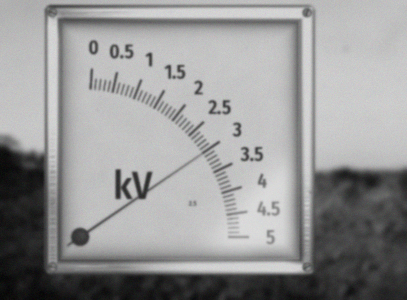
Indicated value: 3 kV
